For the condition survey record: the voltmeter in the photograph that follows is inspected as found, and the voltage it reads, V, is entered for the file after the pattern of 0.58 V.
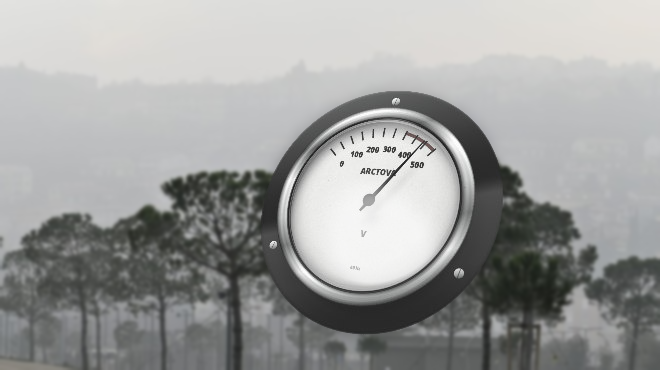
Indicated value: 450 V
